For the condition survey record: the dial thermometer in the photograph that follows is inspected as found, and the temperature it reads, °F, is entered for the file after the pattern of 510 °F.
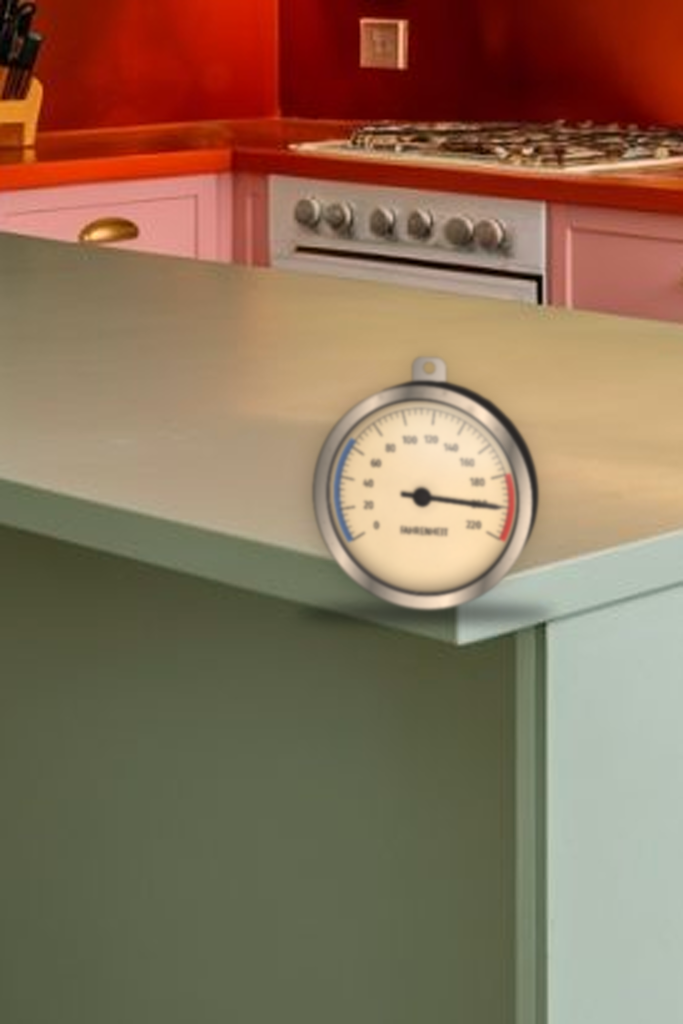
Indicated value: 200 °F
